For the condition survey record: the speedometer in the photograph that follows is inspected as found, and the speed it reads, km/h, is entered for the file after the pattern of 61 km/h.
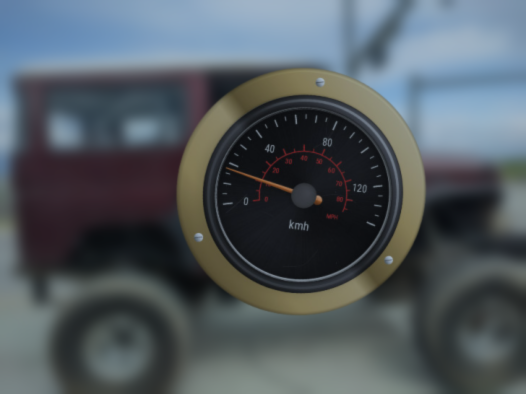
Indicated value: 17.5 km/h
